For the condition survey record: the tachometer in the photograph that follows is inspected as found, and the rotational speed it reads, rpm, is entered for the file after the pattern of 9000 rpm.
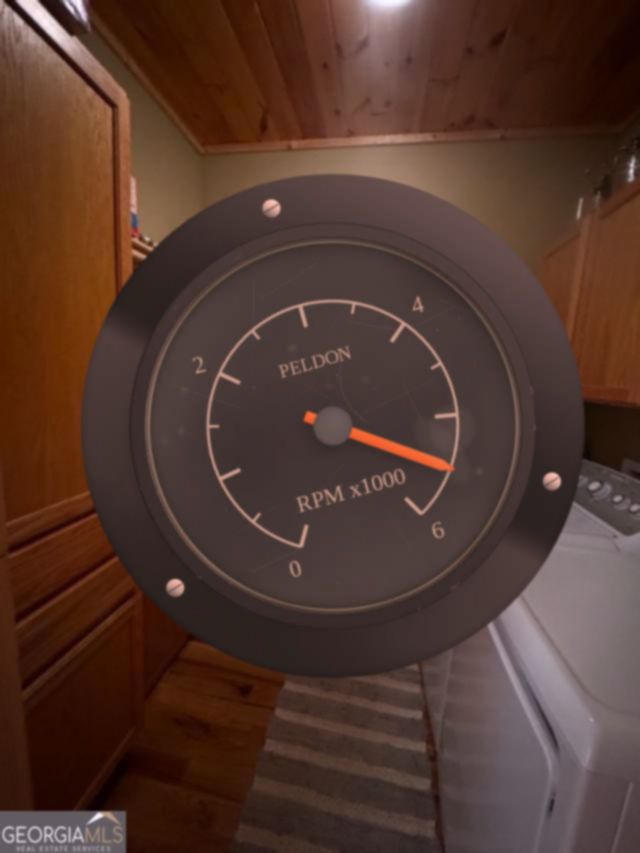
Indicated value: 5500 rpm
